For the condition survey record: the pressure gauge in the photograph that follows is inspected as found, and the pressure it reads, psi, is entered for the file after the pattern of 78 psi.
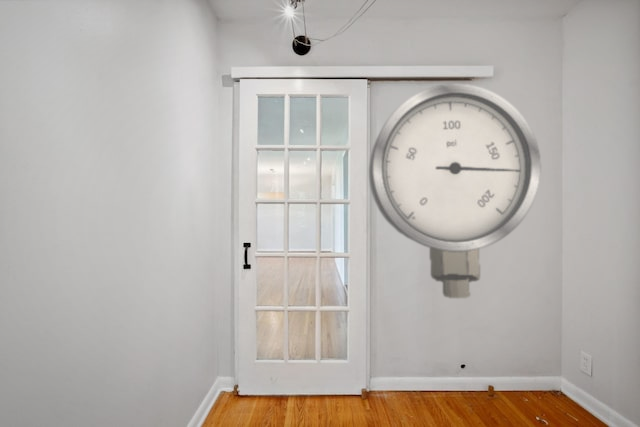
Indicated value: 170 psi
